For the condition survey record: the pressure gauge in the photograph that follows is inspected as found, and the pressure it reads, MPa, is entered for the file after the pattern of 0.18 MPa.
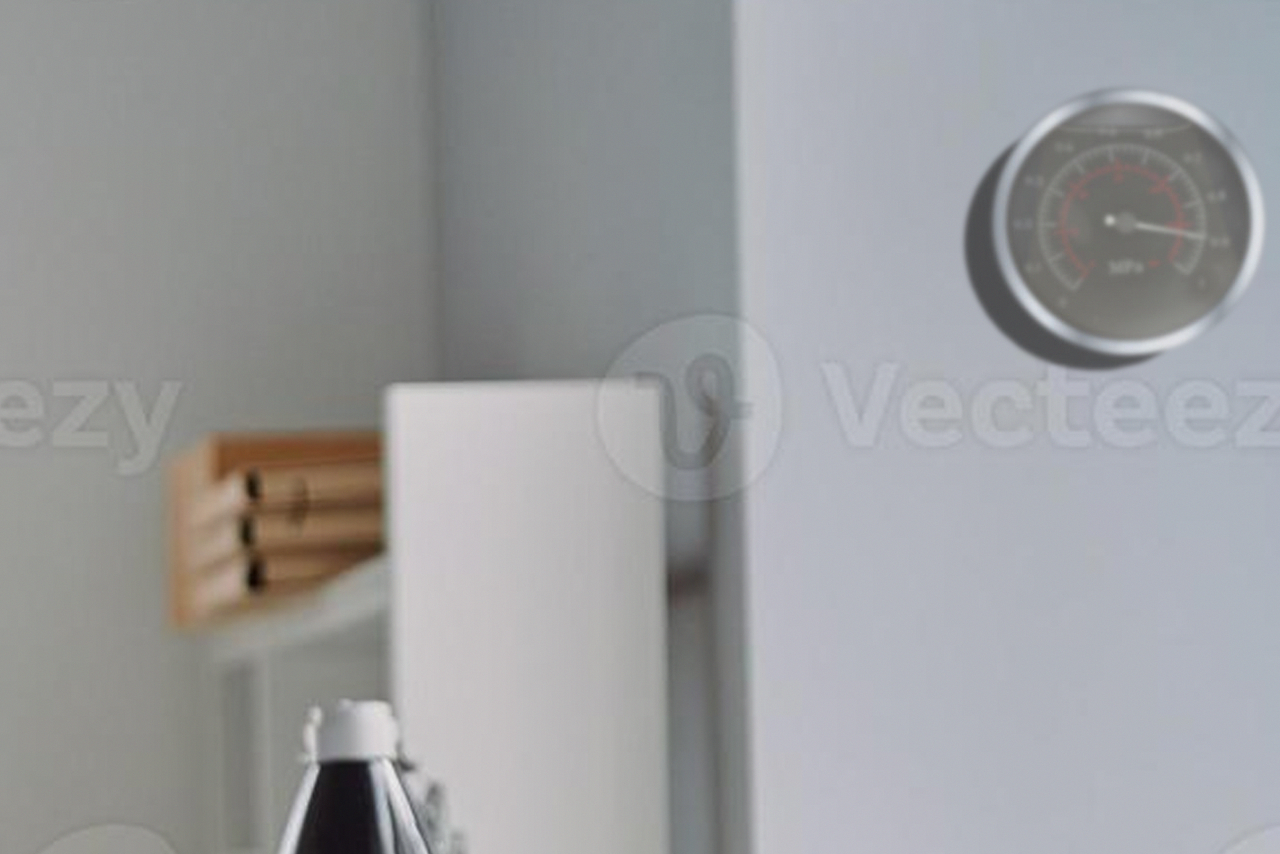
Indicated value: 0.9 MPa
